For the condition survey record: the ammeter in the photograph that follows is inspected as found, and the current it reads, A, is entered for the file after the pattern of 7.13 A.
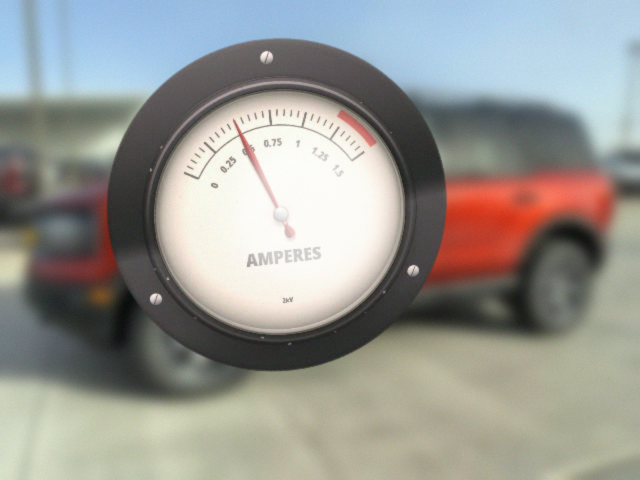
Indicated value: 0.5 A
